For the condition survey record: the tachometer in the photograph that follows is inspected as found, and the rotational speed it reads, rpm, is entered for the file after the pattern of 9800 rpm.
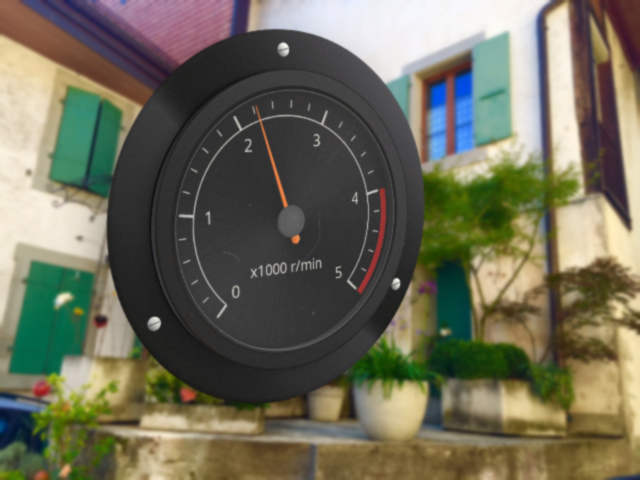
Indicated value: 2200 rpm
